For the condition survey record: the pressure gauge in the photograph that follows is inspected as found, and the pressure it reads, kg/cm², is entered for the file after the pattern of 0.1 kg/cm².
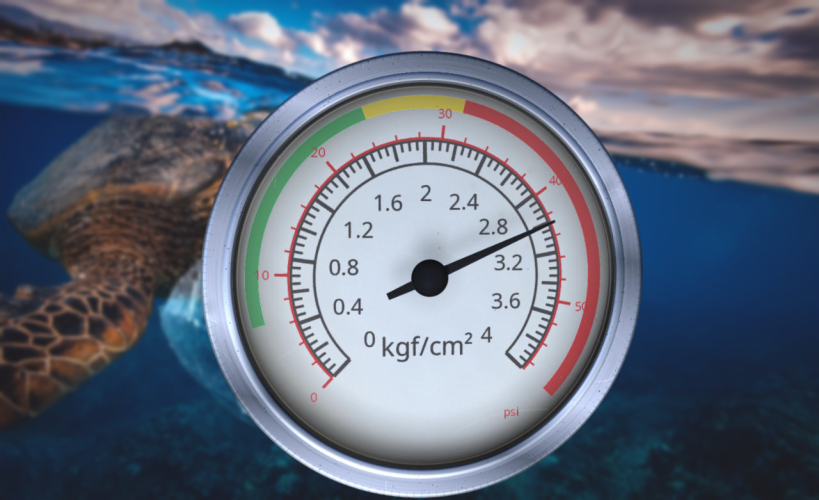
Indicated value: 3 kg/cm²
